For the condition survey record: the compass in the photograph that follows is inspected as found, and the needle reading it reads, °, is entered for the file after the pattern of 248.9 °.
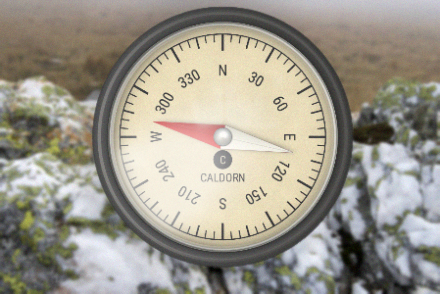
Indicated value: 282.5 °
